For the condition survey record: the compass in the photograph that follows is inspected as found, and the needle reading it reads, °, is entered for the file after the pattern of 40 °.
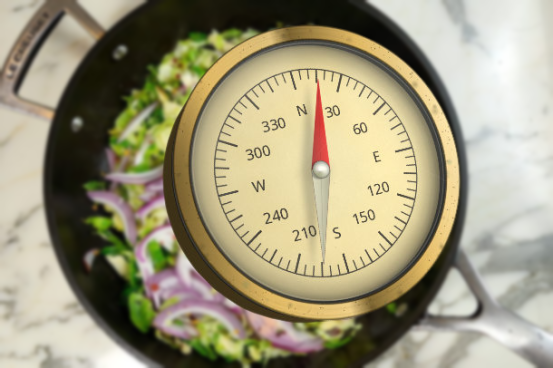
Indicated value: 15 °
